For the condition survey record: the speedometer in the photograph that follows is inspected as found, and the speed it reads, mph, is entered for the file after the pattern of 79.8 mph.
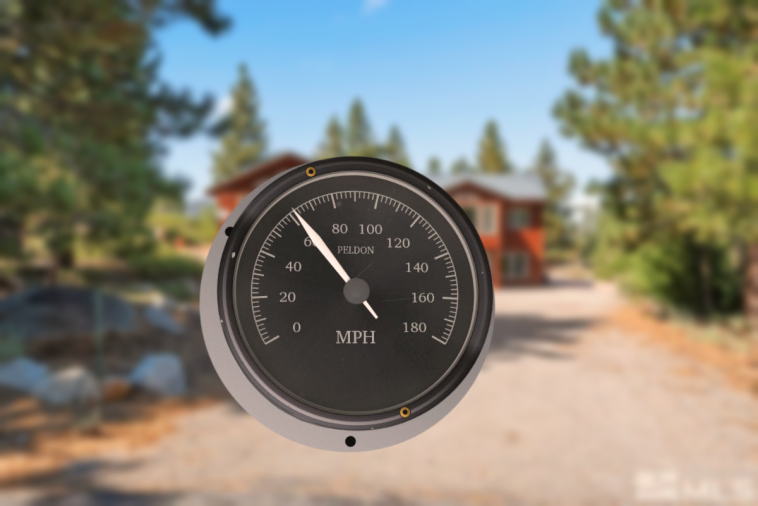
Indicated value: 62 mph
